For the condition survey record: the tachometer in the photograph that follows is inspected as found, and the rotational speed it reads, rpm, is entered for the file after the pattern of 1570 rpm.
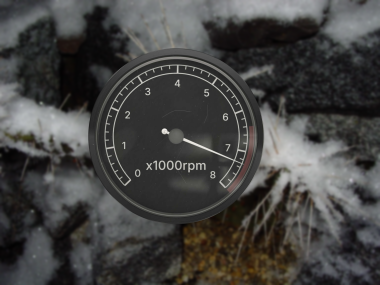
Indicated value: 7300 rpm
